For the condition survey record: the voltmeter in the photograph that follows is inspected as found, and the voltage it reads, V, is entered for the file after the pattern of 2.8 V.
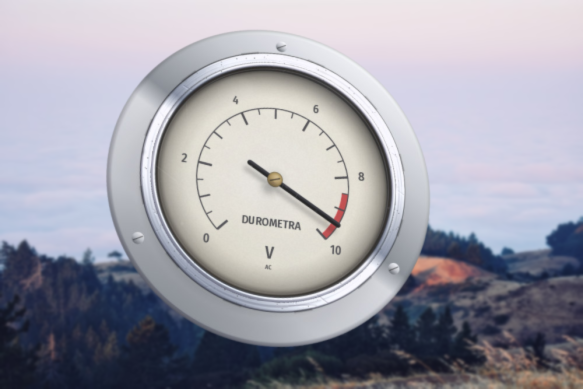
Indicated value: 9.5 V
